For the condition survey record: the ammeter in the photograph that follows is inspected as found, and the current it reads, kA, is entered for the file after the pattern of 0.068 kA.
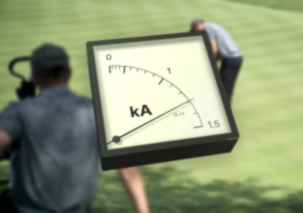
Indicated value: 1.3 kA
